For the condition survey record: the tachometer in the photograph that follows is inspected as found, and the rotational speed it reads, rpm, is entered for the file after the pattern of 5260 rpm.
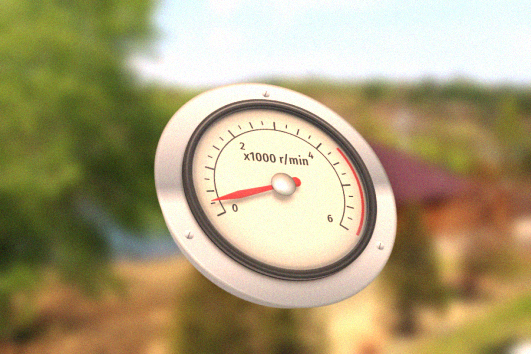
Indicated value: 250 rpm
